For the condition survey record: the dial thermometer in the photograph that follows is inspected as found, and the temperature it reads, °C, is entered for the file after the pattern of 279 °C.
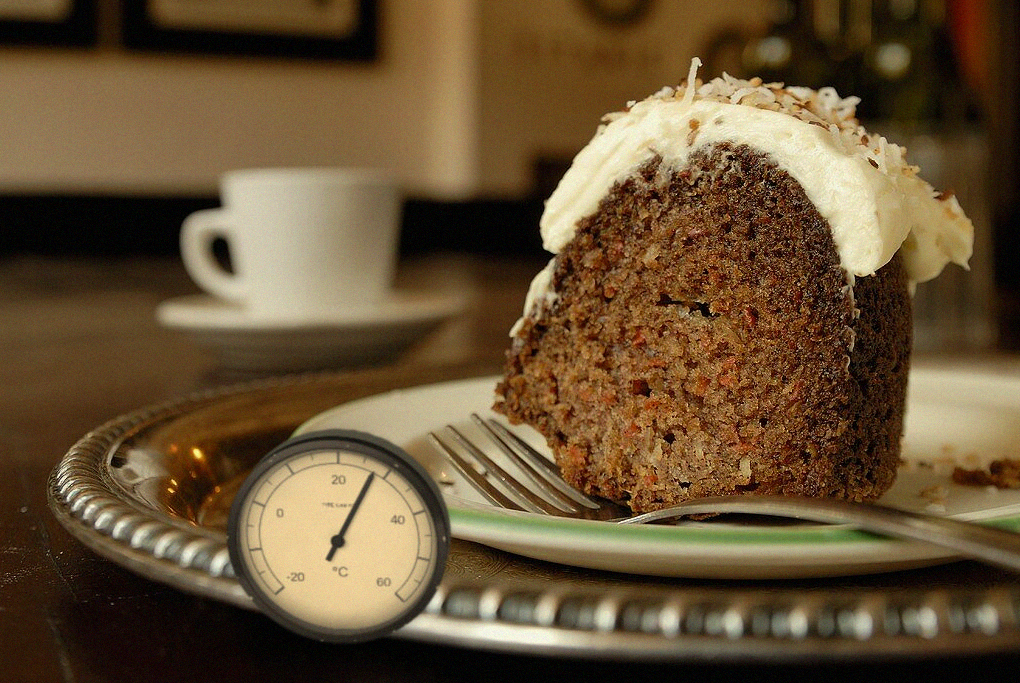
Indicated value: 27.5 °C
